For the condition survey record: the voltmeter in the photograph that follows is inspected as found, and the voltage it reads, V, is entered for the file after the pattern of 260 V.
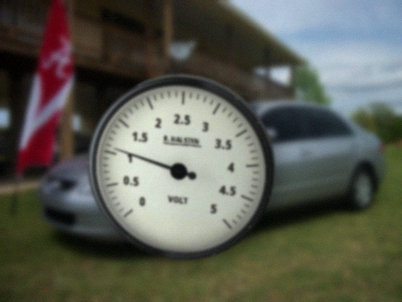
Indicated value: 1.1 V
